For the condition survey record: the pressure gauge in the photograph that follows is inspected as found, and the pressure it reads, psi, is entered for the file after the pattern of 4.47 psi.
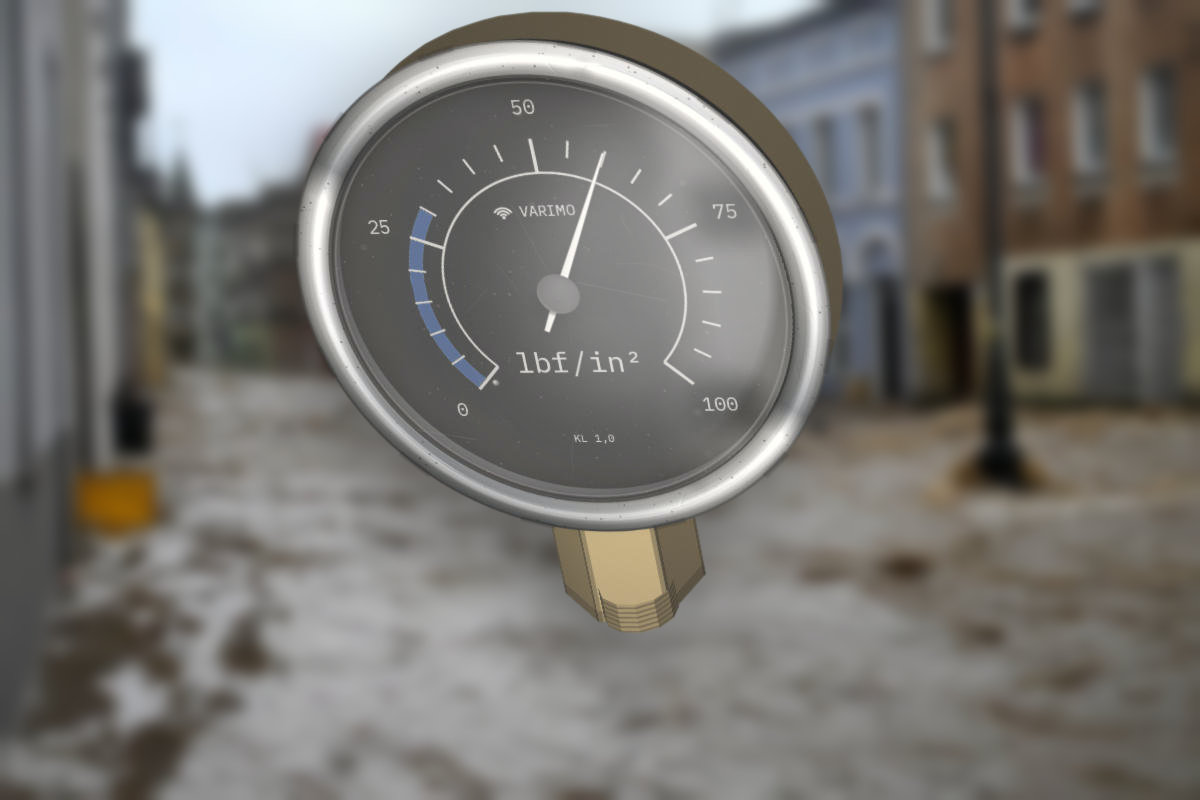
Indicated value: 60 psi
